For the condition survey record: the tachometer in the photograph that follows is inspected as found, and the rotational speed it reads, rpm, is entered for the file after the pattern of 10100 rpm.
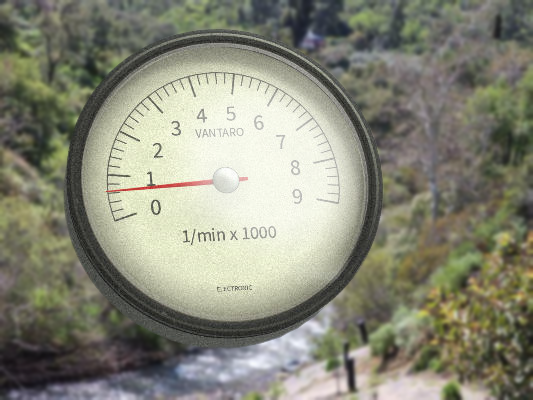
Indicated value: 600 rpm
